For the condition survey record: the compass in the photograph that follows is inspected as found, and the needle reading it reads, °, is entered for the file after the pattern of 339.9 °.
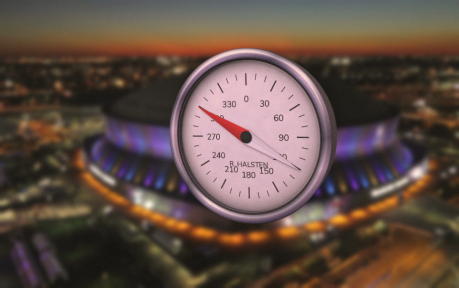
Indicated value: 300 °
